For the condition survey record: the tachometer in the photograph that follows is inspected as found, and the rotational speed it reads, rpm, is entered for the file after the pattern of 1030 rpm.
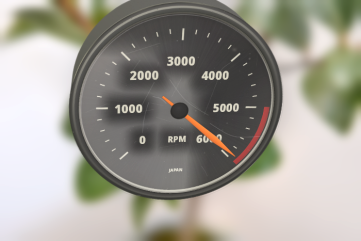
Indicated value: 5900 rpm
